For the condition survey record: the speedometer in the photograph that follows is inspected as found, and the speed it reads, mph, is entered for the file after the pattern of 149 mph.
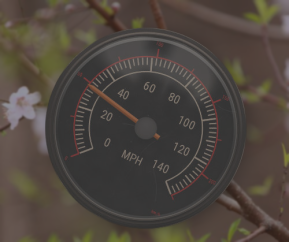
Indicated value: 30 mph
